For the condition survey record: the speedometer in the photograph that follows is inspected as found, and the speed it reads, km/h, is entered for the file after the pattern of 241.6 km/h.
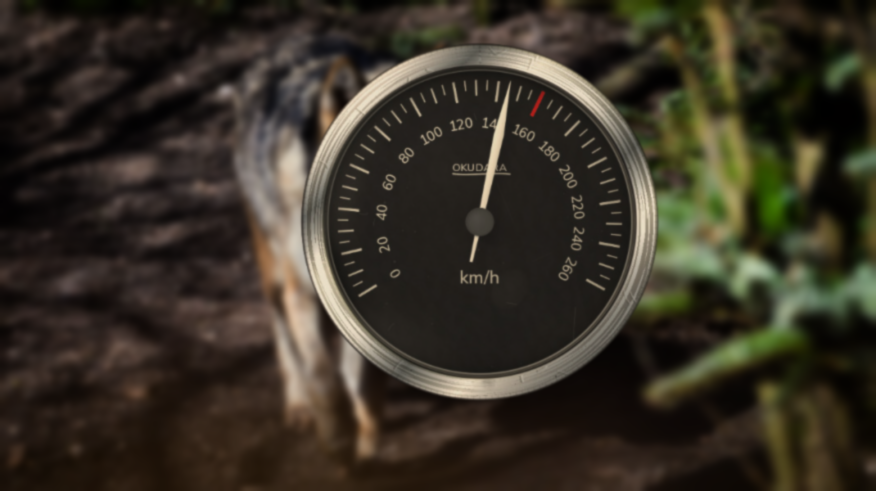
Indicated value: 145 km/h
